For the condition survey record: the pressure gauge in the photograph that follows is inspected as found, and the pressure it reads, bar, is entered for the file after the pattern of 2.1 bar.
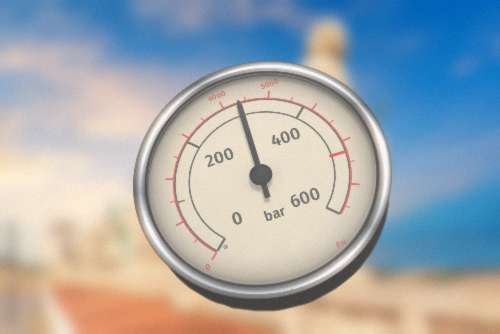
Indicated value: 300 bar
